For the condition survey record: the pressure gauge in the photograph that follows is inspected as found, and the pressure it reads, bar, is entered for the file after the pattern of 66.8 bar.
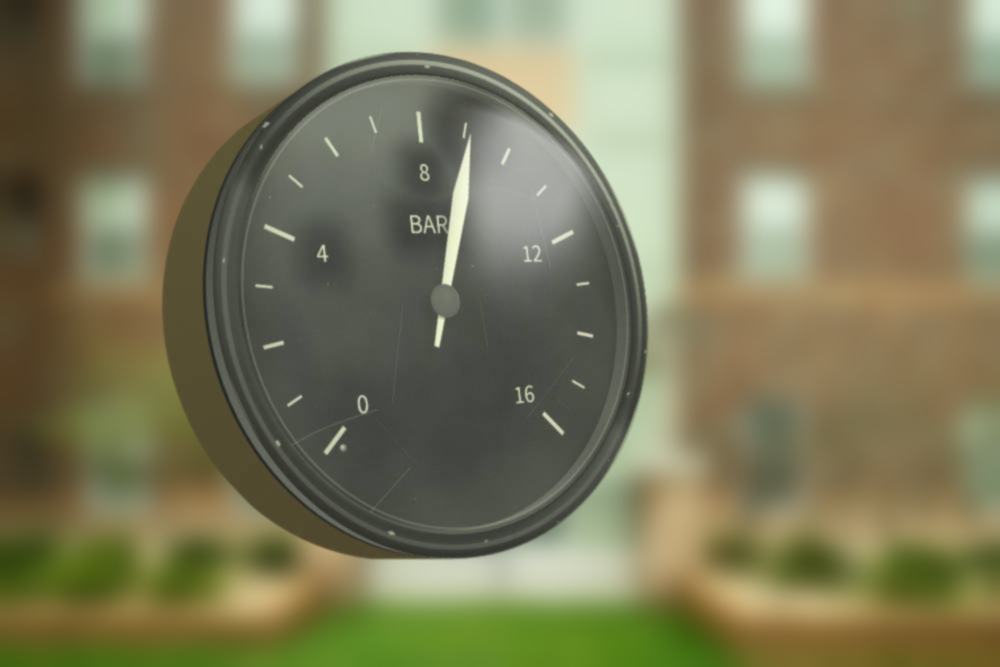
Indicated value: 9 bar
